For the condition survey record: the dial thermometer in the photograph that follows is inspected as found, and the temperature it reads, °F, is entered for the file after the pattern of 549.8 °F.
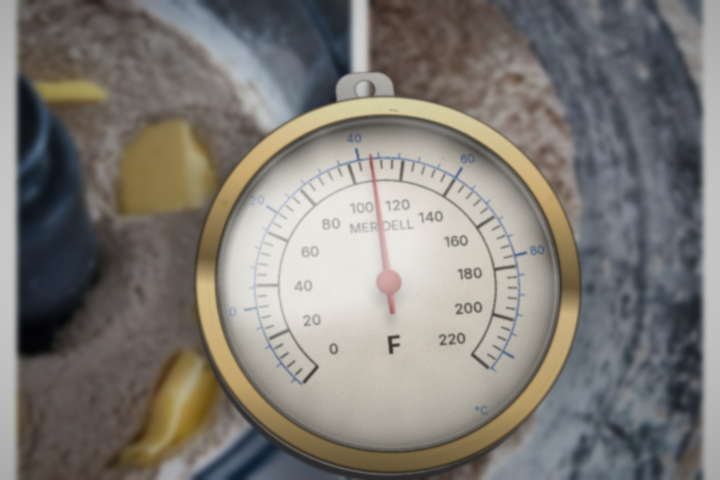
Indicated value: 108 °F
